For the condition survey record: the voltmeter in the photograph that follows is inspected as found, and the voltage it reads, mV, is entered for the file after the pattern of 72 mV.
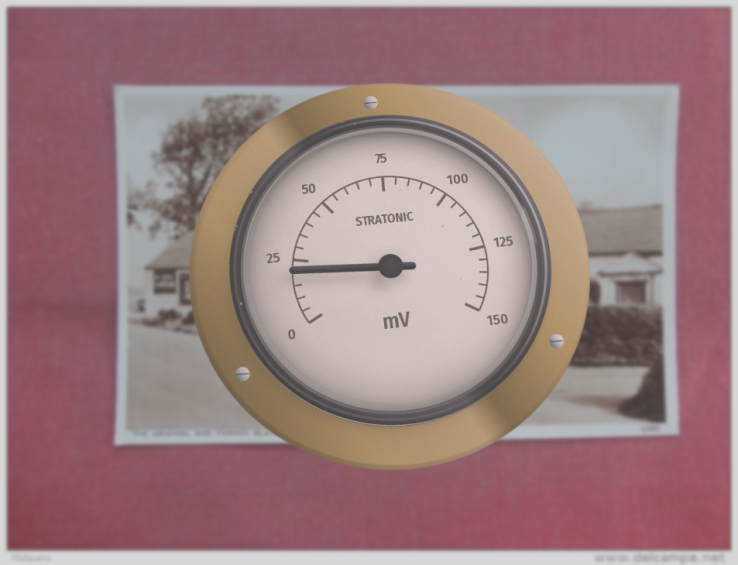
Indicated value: 20 mV
